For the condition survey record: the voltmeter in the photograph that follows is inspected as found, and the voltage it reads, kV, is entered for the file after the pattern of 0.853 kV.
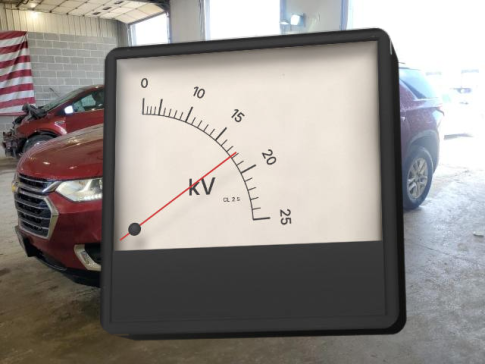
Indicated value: 18 kV
